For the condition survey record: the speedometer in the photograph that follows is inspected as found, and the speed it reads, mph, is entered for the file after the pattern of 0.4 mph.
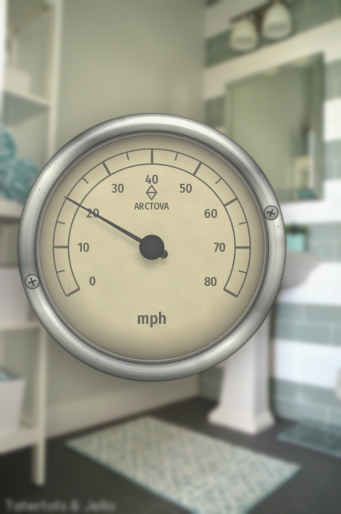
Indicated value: 20 mph
